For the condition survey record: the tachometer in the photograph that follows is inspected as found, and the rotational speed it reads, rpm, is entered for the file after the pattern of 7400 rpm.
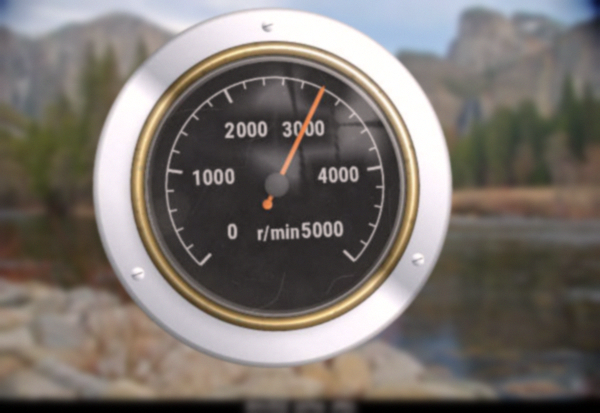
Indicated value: 3000 rpm
